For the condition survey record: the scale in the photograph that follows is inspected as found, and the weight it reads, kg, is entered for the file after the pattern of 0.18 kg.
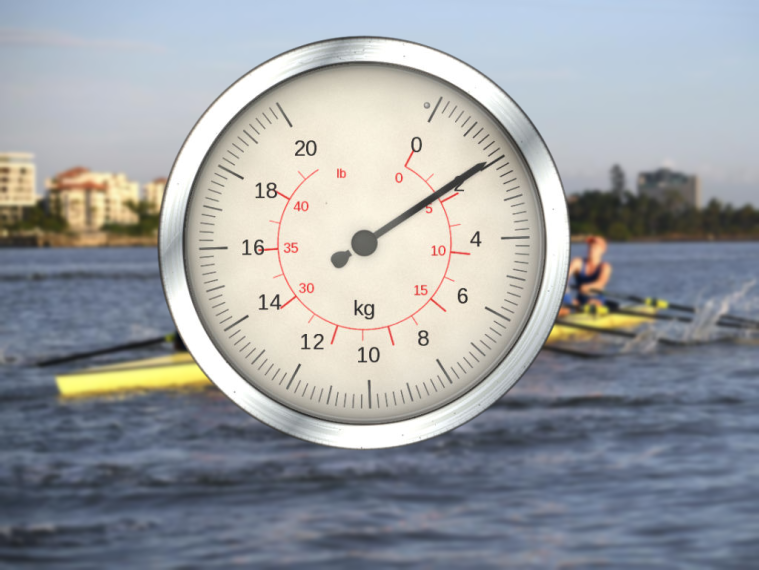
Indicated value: 1.9 kg
